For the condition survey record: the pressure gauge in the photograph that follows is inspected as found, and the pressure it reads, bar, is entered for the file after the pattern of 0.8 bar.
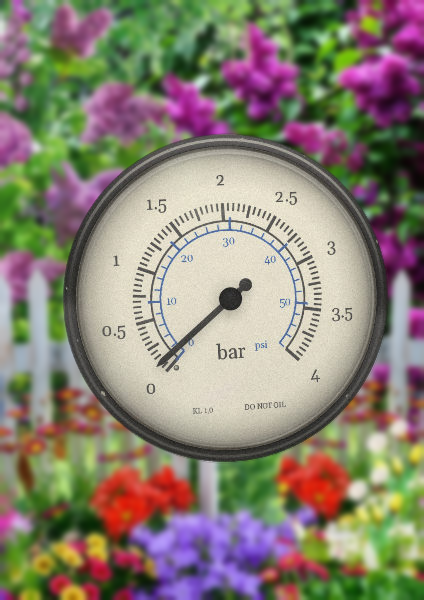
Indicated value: 0.1 bar
